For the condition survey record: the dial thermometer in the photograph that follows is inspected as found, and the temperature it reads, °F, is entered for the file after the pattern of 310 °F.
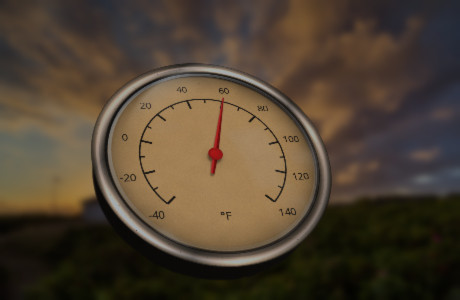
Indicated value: 60 °F
